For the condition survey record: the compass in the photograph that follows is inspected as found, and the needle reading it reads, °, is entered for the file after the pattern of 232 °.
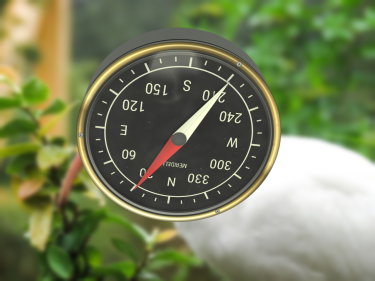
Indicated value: 30 °
